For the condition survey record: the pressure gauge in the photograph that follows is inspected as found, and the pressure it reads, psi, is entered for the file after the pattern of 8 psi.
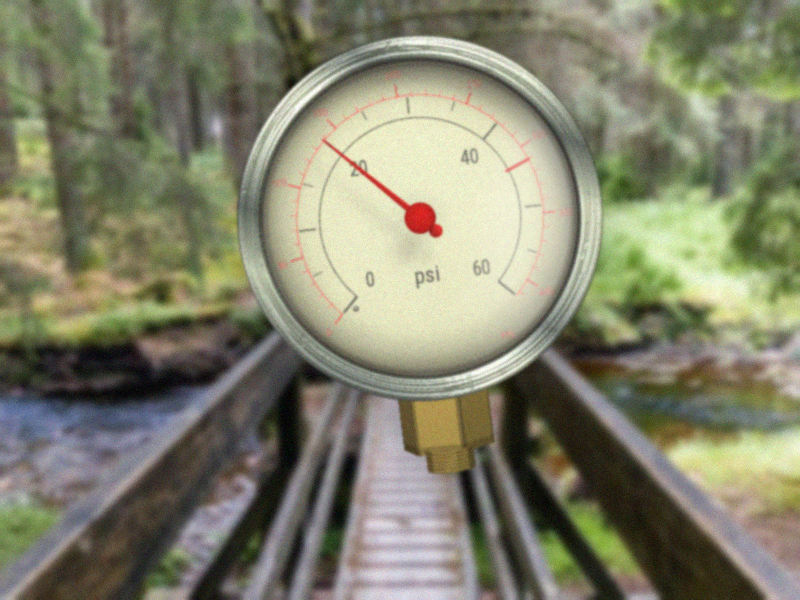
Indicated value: 20 psi
